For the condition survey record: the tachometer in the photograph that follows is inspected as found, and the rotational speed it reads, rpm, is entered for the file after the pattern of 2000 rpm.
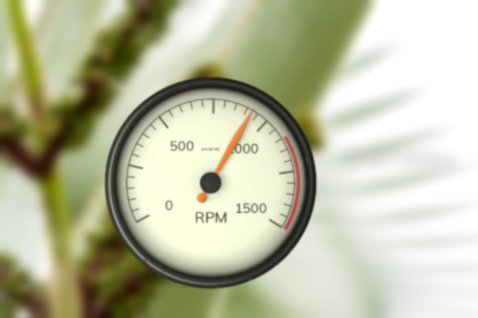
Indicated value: 925 rpm
